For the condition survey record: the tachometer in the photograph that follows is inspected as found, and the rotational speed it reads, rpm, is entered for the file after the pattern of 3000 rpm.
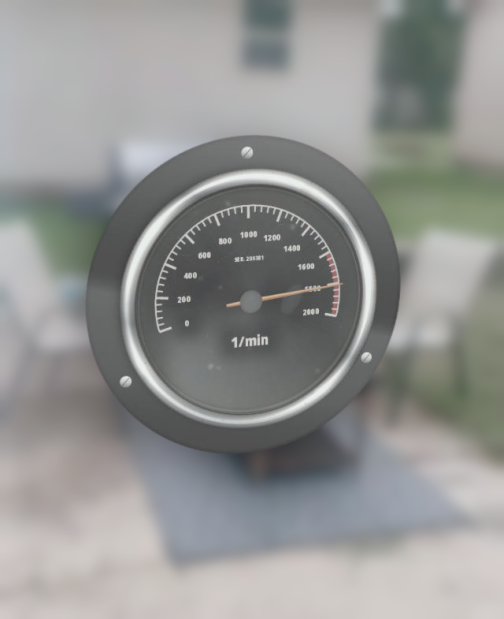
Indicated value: 1800 rpm
